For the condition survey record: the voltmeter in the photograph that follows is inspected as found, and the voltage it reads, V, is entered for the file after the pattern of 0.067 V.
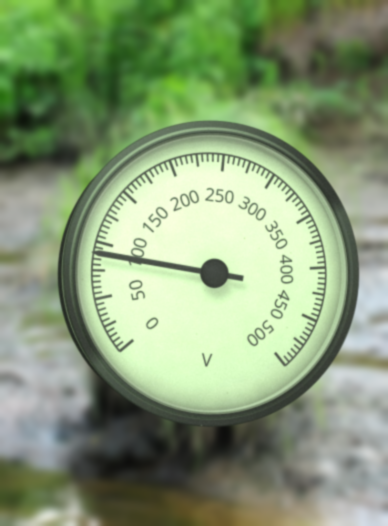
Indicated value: 90 V
